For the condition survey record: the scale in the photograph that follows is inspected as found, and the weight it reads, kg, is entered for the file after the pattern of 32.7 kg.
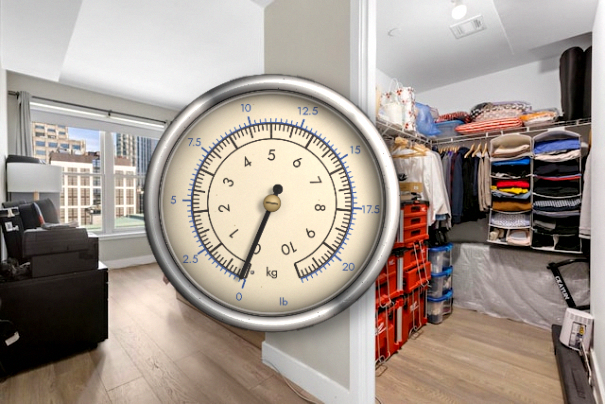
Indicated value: 0.1 kg
